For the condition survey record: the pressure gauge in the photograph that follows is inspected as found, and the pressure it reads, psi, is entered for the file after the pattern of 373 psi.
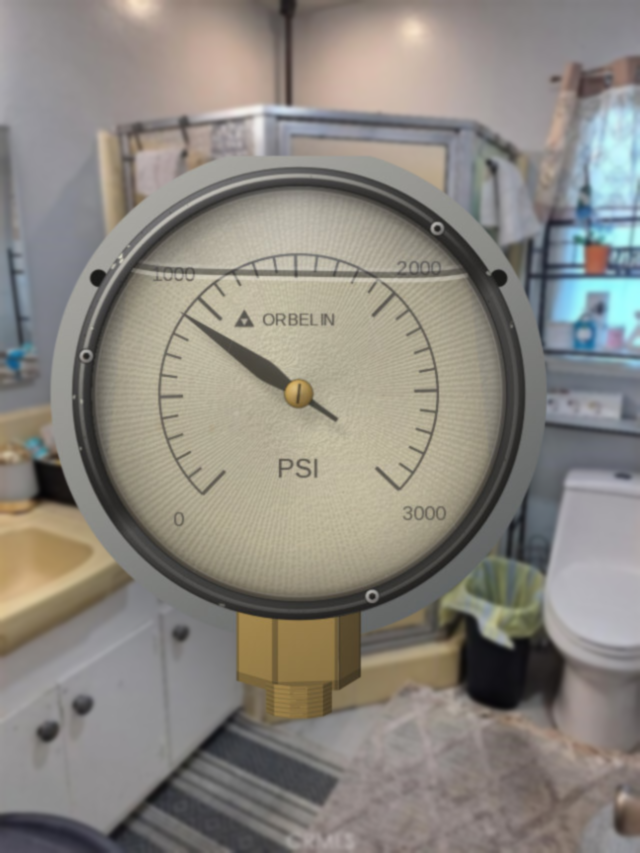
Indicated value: 900 psi
